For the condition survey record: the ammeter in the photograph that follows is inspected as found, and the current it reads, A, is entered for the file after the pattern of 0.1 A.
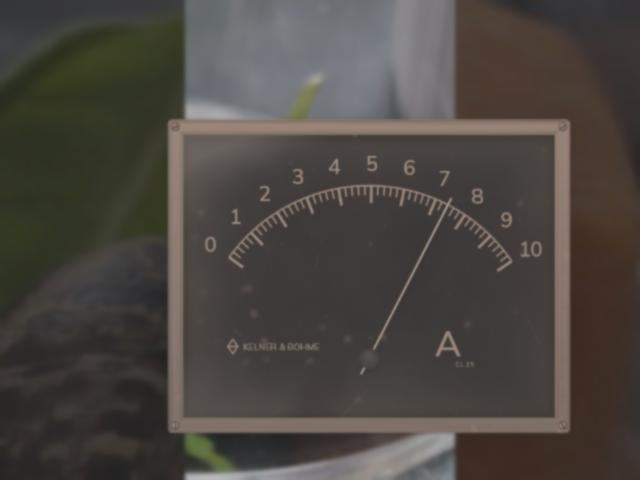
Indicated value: 7.4 A
